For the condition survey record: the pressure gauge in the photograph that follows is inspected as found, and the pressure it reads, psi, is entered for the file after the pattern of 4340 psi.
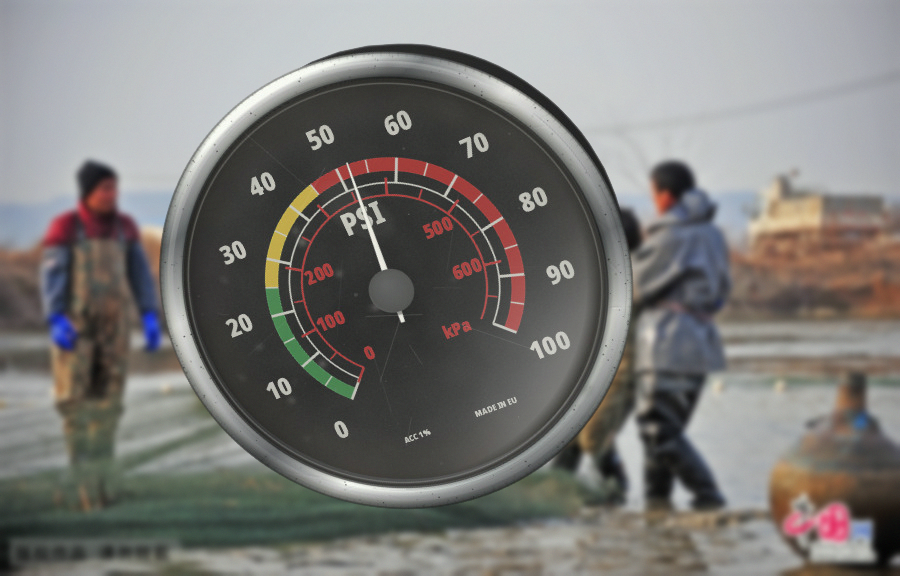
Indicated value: 52.5 psi
